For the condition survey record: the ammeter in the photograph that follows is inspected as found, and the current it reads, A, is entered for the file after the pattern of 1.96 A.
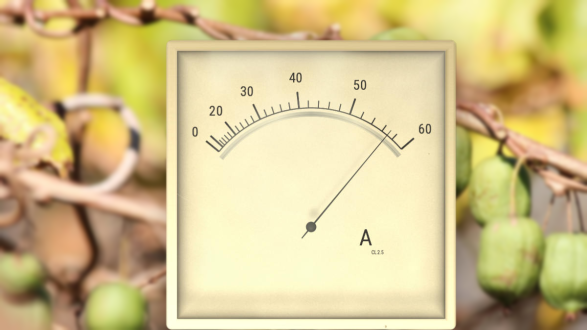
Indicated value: 57 A
